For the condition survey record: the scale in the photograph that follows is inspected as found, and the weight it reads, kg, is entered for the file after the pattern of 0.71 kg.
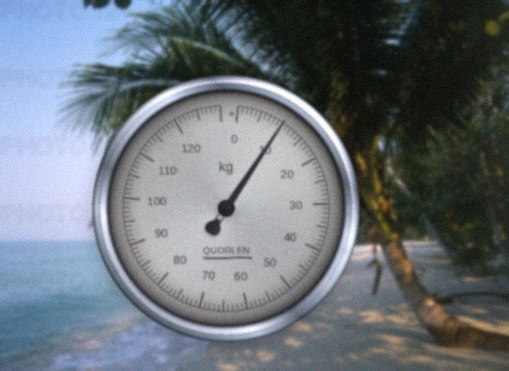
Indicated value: 10 kg
